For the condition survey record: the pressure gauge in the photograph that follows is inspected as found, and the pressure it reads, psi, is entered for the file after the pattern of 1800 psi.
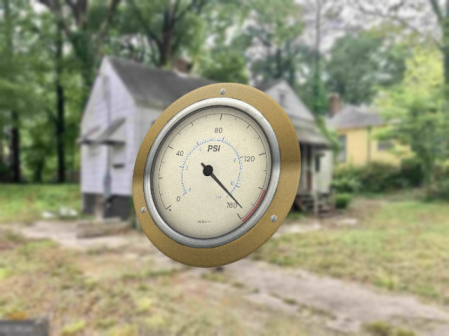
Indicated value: 155 psi
